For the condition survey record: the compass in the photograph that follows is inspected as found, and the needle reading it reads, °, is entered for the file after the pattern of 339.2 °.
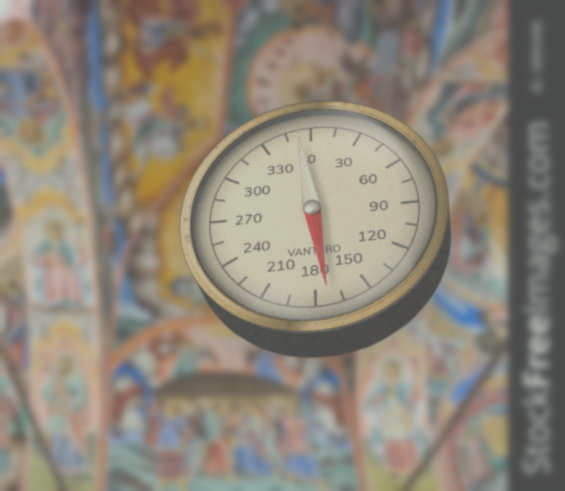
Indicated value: 172.5 °
